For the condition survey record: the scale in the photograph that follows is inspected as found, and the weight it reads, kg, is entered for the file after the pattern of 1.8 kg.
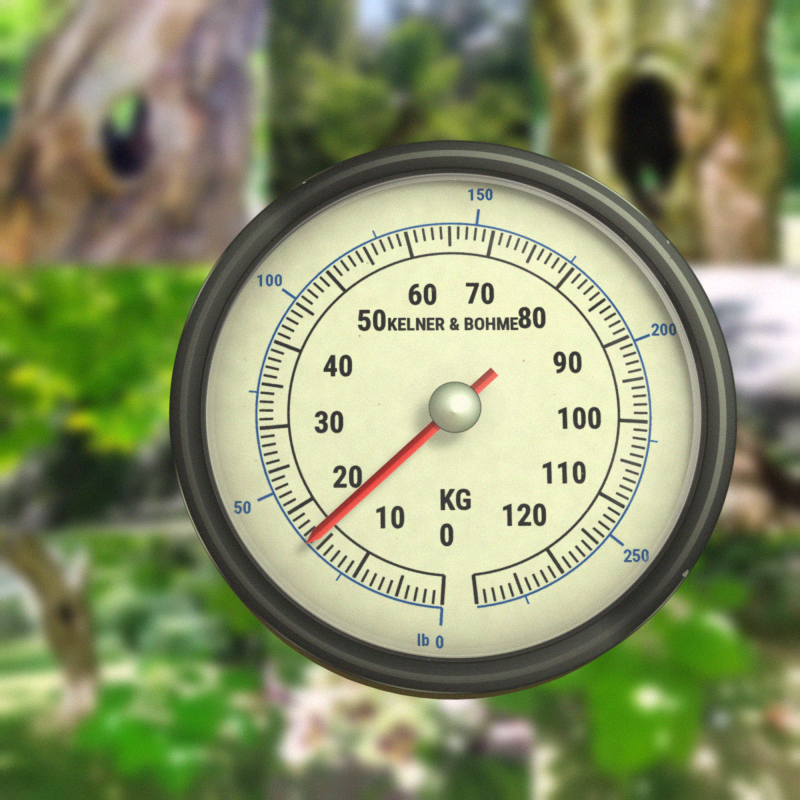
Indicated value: 16 kg
